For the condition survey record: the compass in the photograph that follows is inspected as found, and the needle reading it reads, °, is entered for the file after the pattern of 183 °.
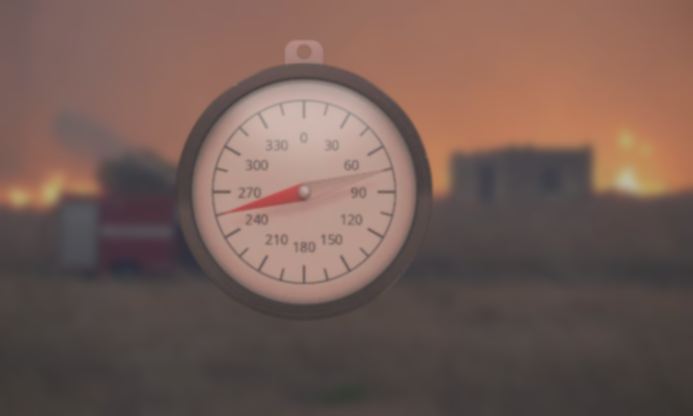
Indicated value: 255 °
